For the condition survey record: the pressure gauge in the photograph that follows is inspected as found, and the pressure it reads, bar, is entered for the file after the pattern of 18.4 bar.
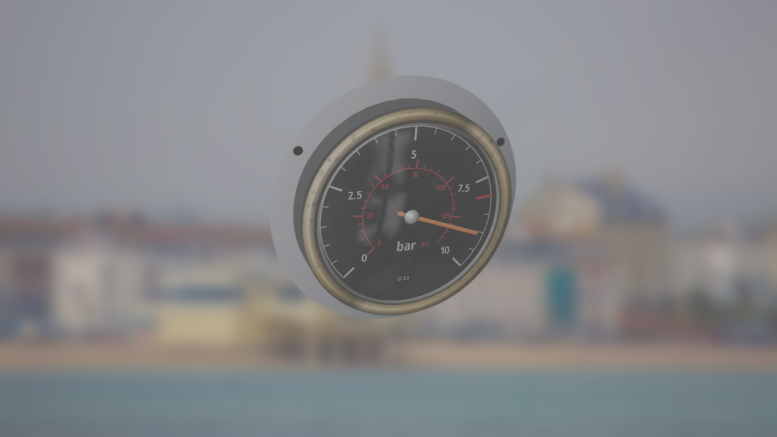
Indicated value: 9 bar
